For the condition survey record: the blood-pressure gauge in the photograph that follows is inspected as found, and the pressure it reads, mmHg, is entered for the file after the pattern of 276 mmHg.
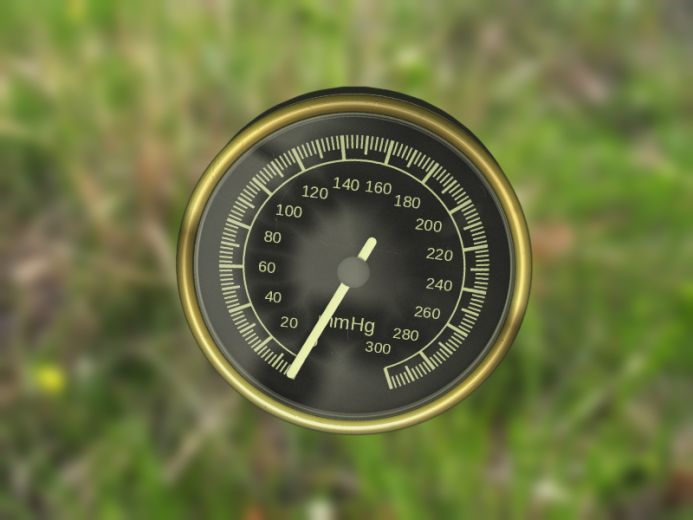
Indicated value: 2 mmHg
